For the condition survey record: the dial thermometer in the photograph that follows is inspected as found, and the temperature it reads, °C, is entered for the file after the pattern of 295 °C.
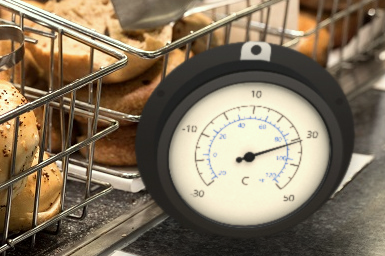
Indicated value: 30 °C
